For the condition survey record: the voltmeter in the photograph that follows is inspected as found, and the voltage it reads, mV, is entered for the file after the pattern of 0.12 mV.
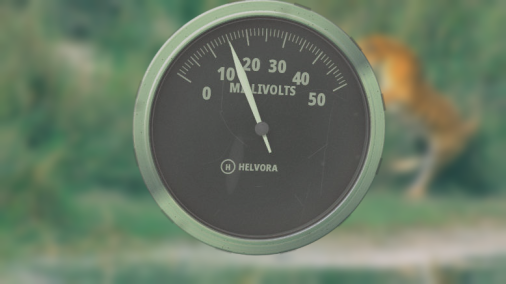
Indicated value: 15 mV
